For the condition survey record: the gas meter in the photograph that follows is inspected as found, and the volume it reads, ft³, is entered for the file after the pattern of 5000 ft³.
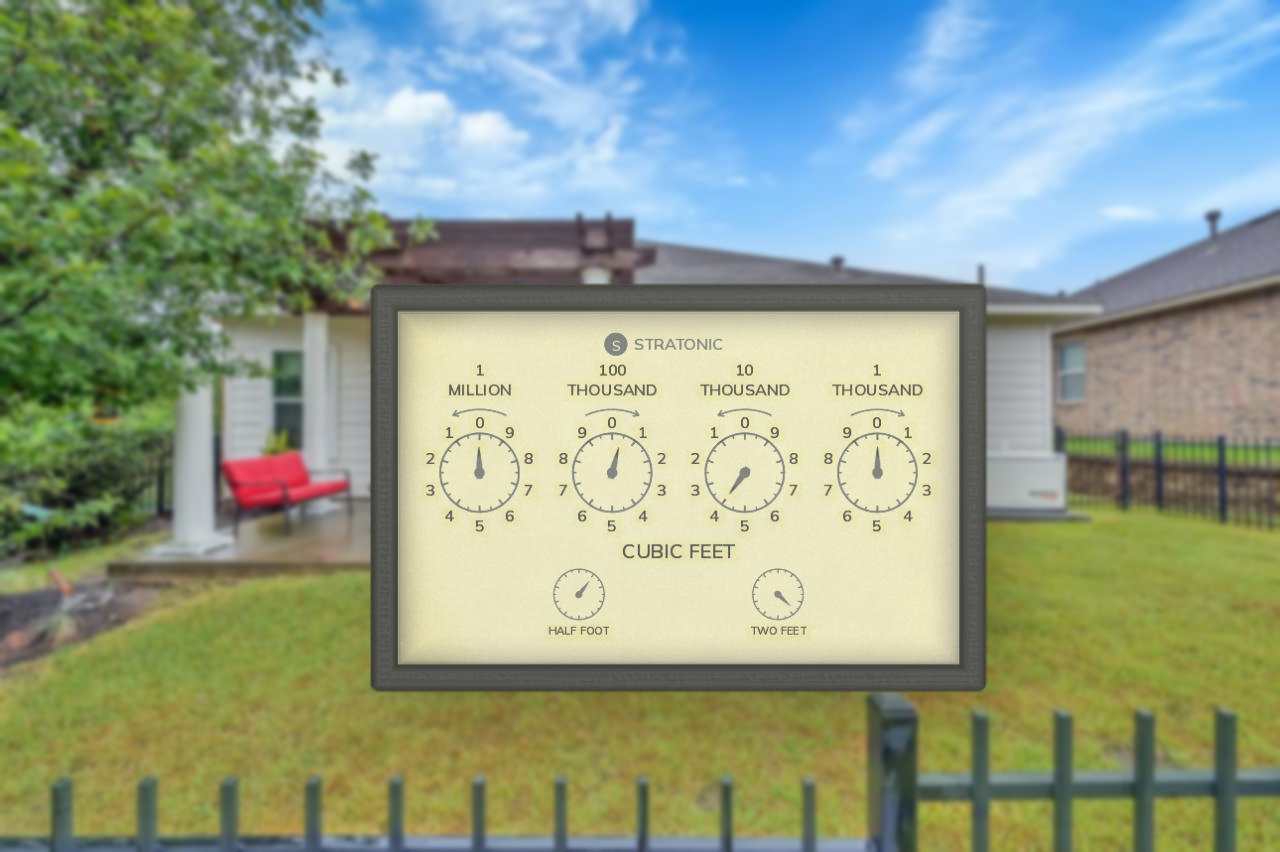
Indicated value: 4000 ft³
